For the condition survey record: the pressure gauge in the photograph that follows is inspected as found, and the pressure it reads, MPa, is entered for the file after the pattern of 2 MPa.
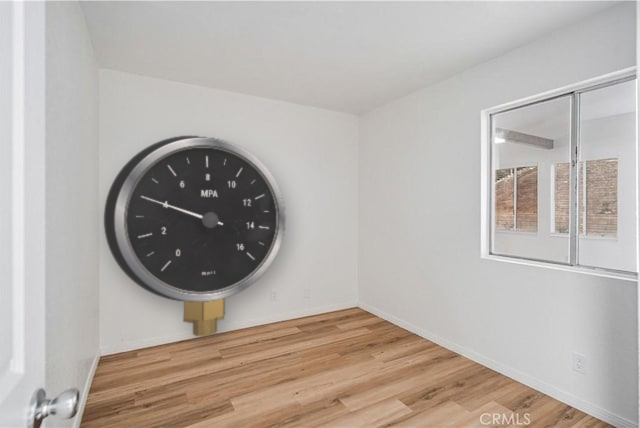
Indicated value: 4 MPa
